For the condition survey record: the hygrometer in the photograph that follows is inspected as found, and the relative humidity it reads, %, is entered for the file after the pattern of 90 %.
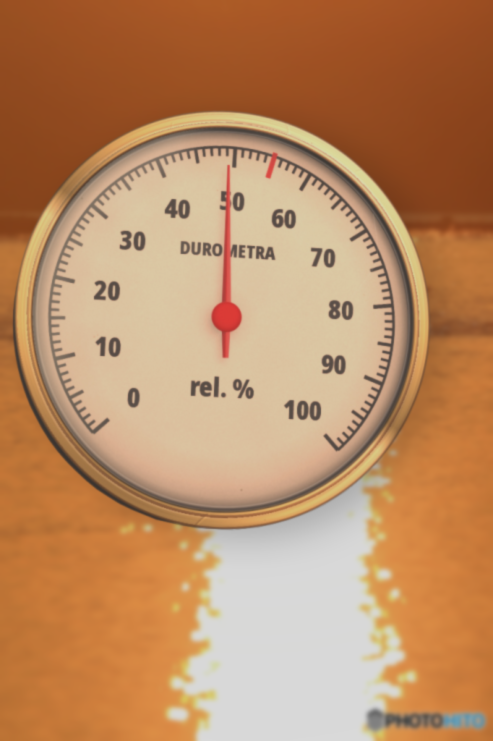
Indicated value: 49 %
